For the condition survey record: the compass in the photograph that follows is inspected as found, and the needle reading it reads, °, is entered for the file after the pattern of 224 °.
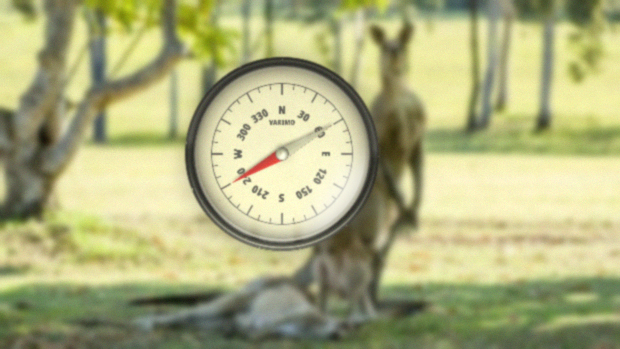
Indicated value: 240 °
